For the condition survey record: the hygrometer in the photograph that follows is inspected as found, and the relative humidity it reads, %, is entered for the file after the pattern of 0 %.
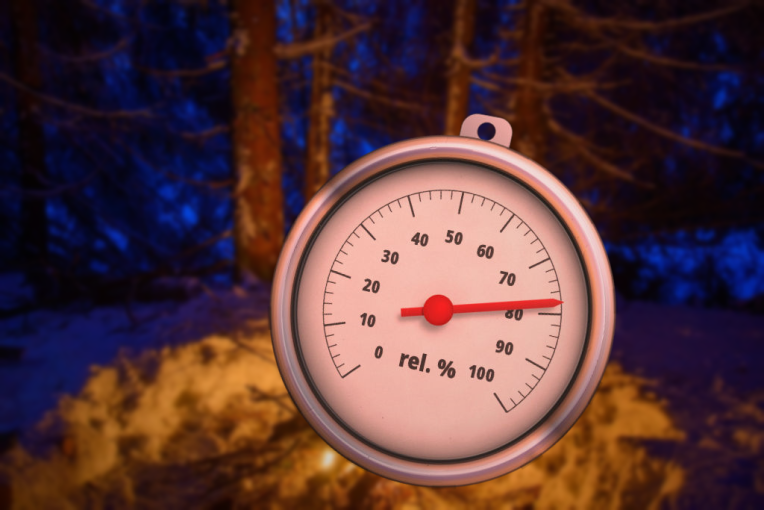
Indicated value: 78 %
